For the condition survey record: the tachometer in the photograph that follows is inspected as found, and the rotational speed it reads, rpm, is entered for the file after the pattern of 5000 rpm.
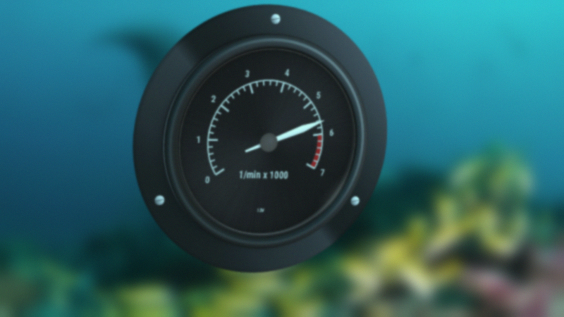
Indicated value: 5600 rpm
